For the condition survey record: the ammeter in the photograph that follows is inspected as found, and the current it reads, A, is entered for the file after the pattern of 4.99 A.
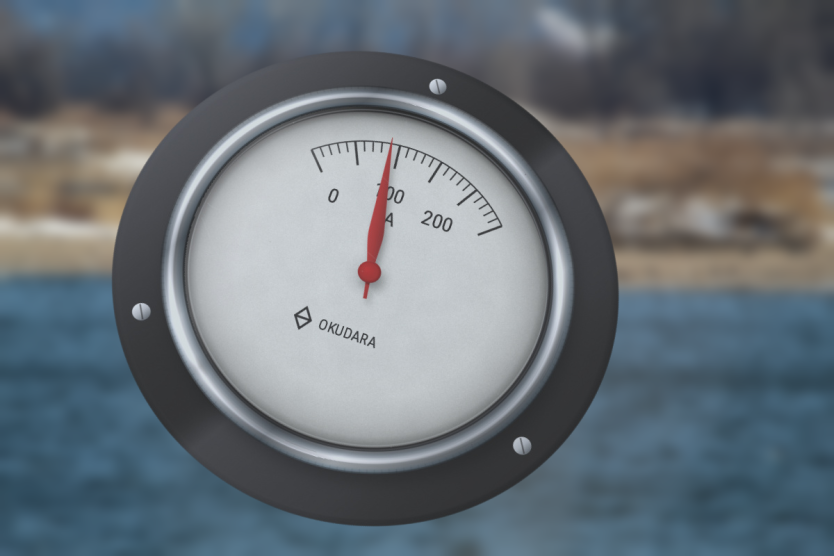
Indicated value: 90 A
